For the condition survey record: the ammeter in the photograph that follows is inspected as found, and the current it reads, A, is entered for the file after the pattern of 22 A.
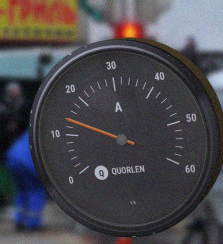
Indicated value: 14 A
